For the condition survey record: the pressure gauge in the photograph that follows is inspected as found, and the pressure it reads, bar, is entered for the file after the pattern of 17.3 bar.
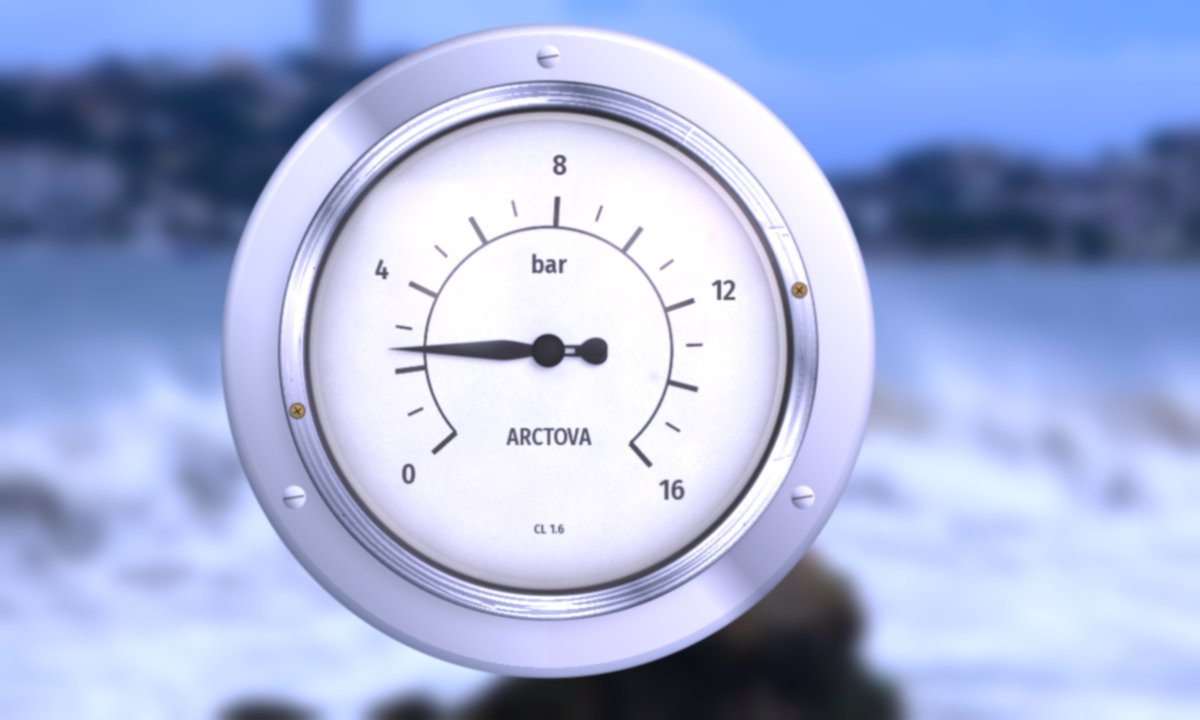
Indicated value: 2.5 bar
